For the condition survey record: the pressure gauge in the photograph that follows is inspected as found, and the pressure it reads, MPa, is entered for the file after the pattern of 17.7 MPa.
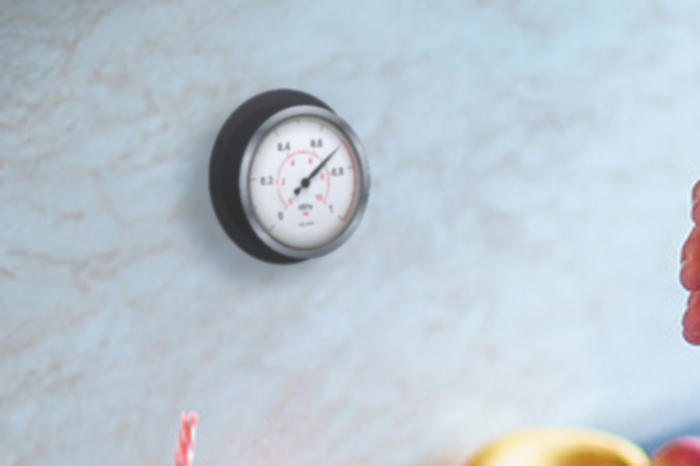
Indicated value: 0.7 MPa
